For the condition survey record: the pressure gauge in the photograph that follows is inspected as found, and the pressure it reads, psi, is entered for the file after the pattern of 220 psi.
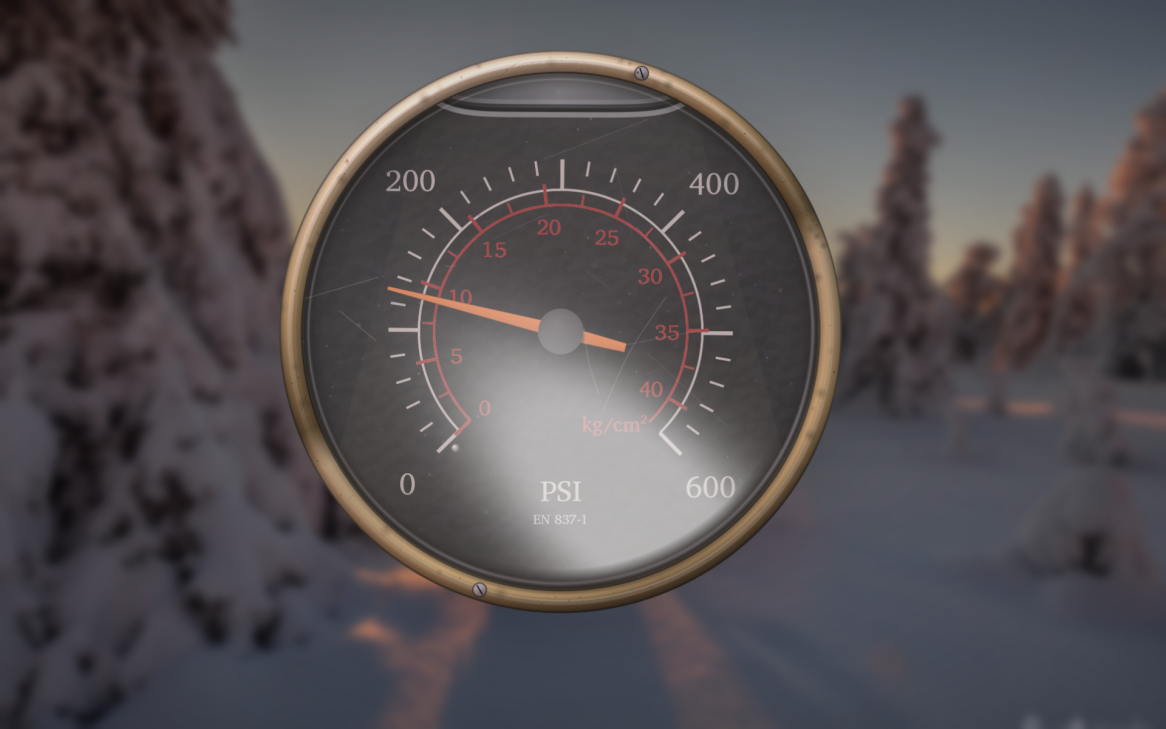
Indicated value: 130 psi
